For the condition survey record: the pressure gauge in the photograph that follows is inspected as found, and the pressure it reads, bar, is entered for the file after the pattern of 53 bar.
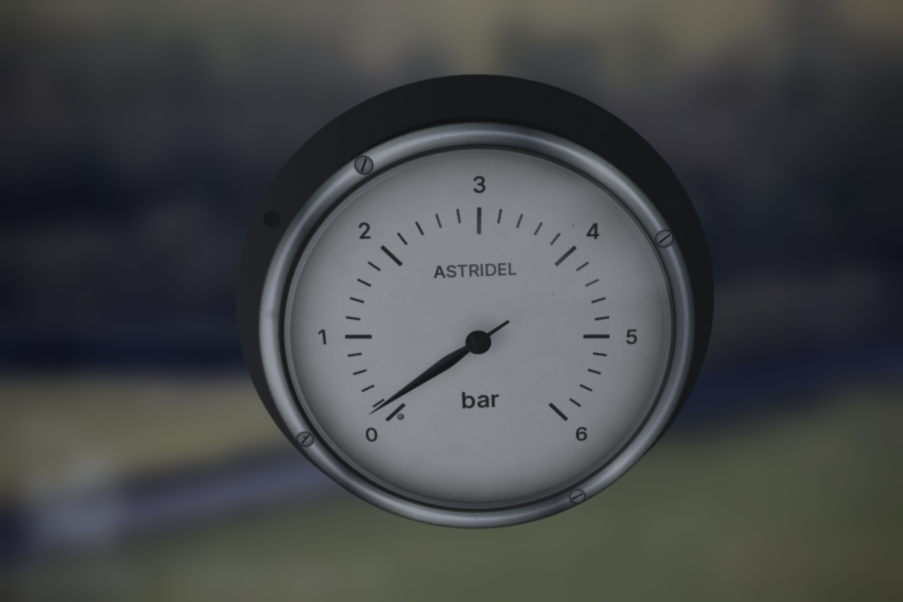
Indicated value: 0.2 bar
